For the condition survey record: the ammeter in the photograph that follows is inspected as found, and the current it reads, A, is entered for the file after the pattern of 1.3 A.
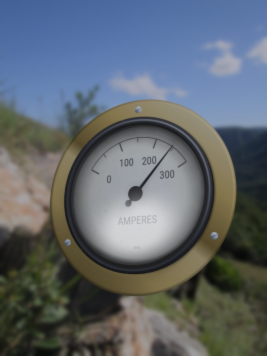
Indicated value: 250 A
